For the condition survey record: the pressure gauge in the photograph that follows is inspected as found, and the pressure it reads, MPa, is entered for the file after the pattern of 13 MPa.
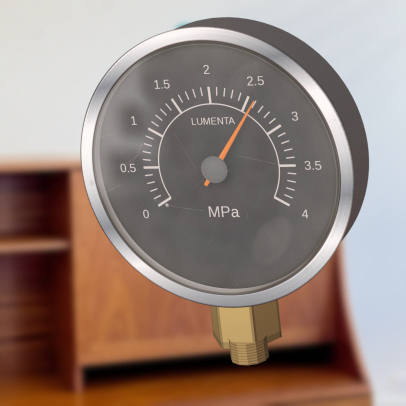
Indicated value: 2.6 MPa
